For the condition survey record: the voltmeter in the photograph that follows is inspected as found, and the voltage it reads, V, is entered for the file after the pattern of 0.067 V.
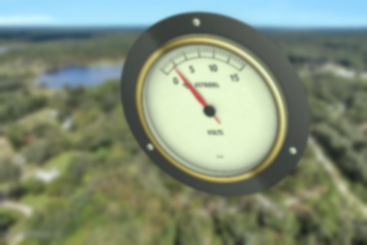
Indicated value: 2.5 V
